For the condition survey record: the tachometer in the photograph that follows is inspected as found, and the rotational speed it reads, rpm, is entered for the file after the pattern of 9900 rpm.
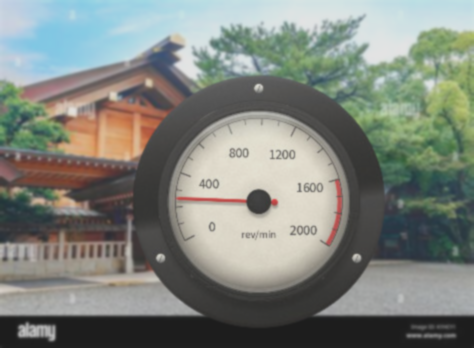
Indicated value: 250 rpm
